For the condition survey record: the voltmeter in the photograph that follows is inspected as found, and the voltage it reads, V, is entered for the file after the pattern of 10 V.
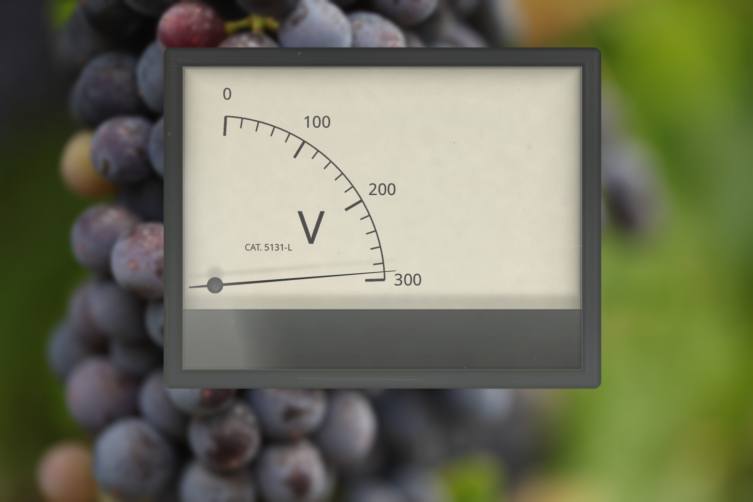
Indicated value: 290 V
